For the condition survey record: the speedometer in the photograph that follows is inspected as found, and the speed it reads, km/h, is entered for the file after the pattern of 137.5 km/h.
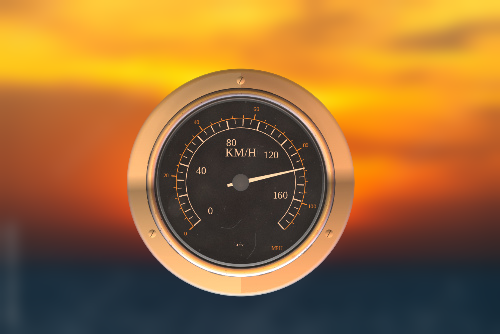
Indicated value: 140 km/h
